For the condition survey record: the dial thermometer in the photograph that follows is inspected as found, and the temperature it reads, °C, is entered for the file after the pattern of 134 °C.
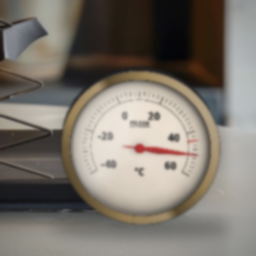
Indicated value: 50 °C
